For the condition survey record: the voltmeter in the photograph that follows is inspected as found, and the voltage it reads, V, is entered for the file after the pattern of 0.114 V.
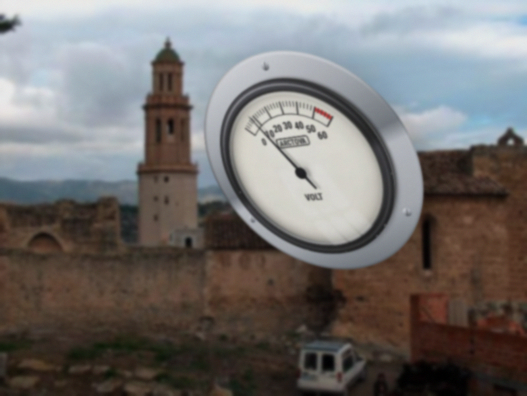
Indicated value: 10 V
